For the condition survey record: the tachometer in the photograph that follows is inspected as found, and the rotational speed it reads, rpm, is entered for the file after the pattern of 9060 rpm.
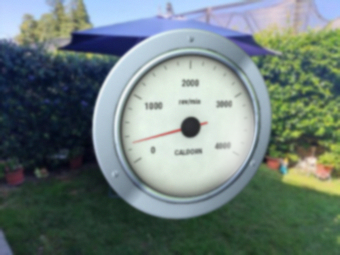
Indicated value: 300 rpm
